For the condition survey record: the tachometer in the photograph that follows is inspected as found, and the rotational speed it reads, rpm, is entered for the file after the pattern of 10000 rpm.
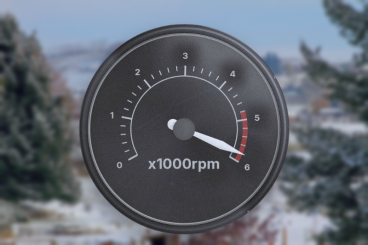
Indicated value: 5800 rpm
